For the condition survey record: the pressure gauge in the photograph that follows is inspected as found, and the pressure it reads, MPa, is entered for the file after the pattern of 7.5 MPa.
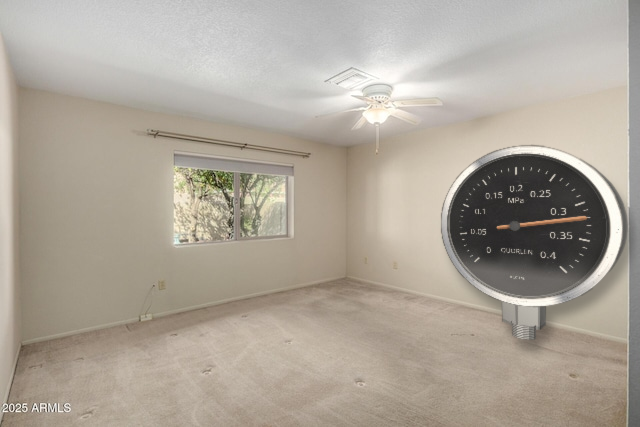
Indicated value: 0.32 MPa
